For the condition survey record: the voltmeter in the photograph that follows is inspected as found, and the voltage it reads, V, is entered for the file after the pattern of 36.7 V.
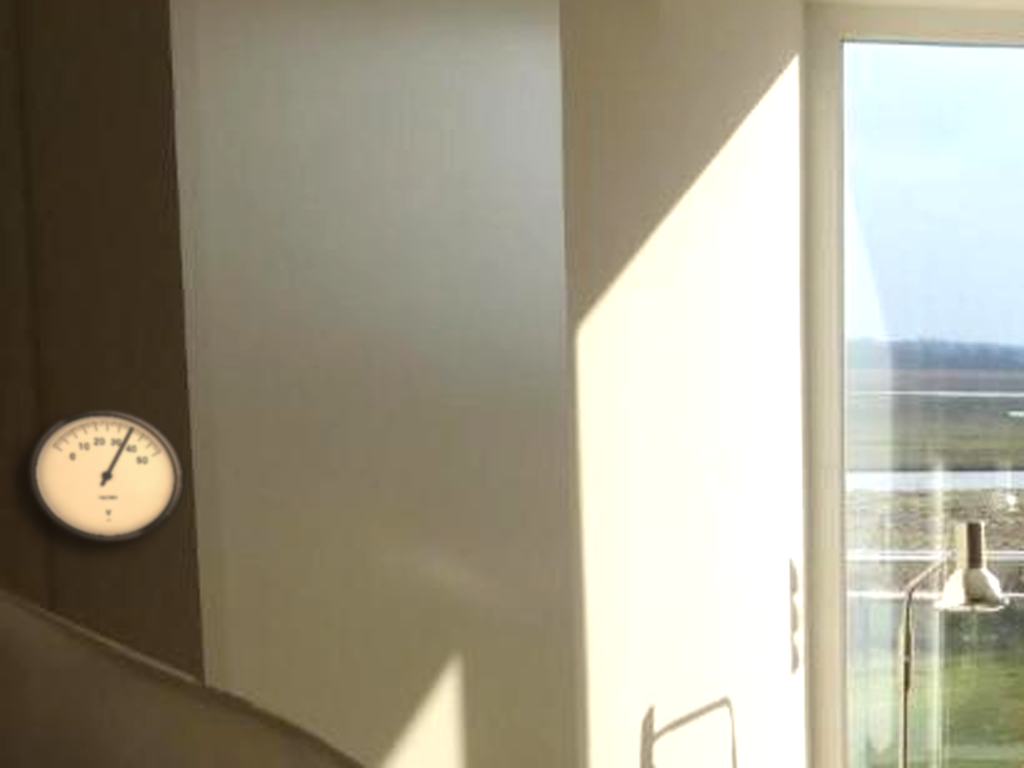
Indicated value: 35 V
